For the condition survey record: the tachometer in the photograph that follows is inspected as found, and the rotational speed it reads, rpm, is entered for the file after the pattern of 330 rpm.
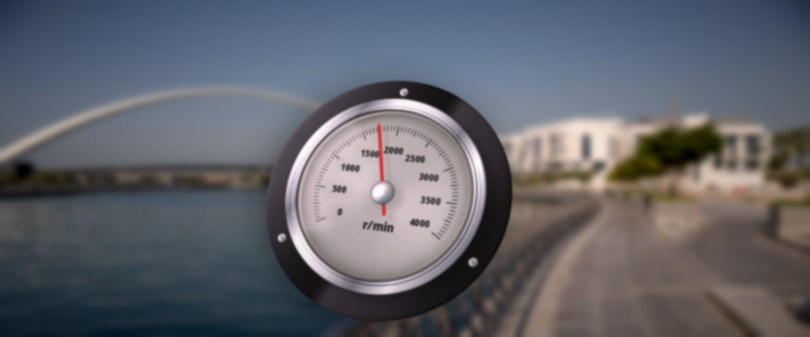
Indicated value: 1750 rpm
